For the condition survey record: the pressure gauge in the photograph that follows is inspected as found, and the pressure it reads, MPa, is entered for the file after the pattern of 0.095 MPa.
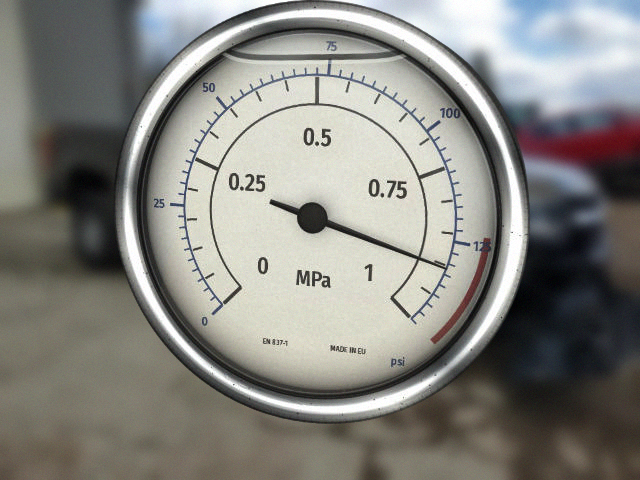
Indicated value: 0.9 MPa
